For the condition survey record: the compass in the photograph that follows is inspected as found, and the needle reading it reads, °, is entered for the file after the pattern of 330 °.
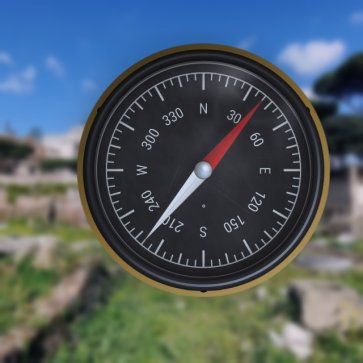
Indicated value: 40 °
